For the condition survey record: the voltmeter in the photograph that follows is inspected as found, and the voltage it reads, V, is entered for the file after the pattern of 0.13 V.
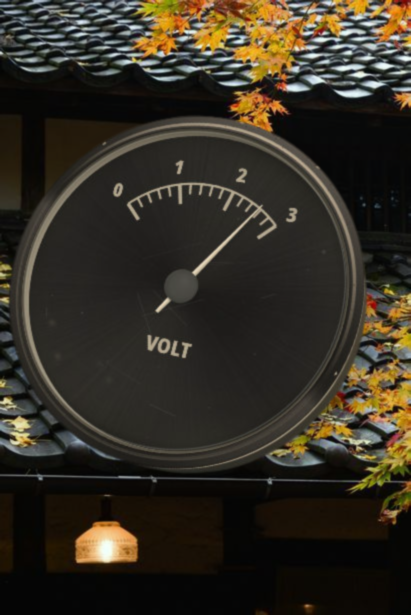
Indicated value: 2.6 V
